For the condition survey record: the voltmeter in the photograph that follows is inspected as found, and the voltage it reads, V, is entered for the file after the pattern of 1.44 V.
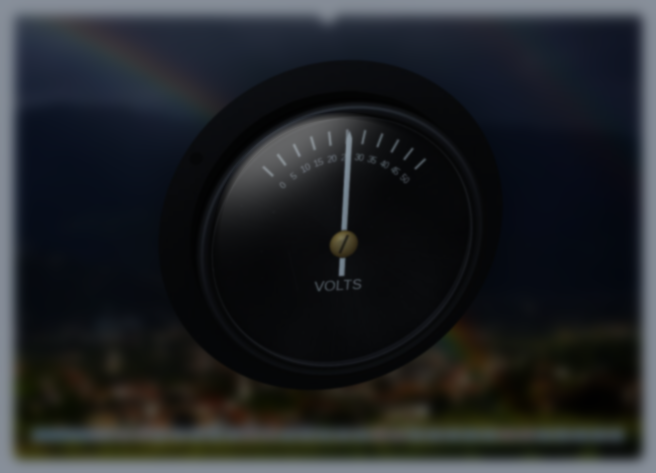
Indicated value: 25 V
